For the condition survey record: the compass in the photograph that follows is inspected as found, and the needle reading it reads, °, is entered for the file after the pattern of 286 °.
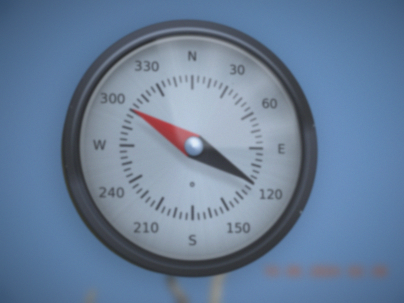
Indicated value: 300 °
